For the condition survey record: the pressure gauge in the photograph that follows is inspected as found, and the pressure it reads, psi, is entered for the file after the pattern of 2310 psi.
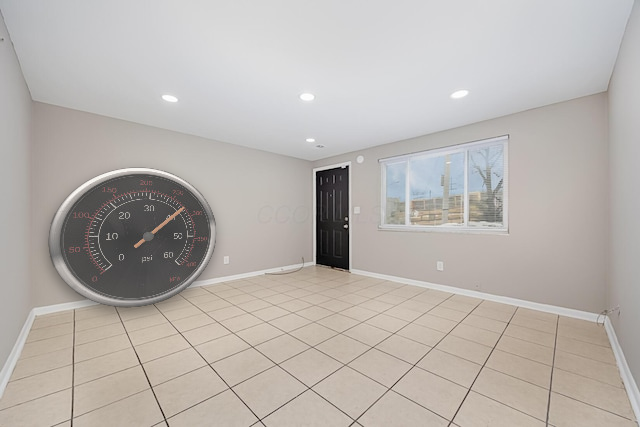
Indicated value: 40 psi
